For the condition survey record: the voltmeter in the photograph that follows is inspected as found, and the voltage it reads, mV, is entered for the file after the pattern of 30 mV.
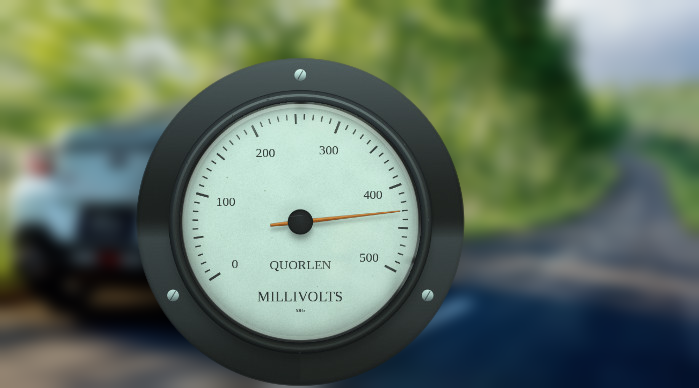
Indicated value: 430 mV
